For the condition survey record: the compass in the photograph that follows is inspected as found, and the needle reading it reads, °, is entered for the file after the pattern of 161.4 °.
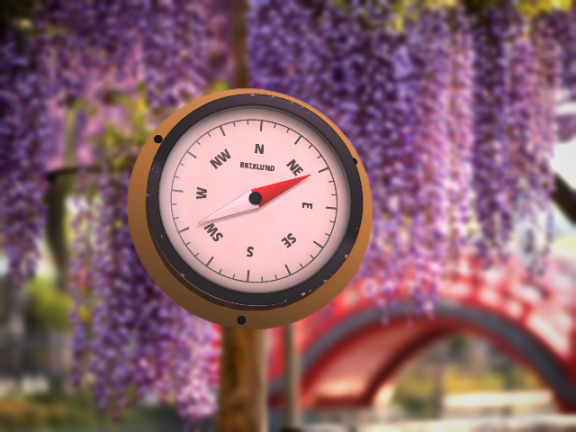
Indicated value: 60 °
